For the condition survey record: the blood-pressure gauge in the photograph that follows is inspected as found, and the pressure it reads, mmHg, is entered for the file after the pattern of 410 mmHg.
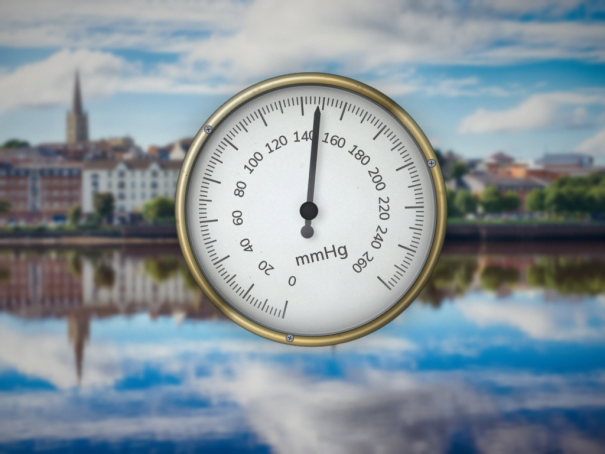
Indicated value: 148 mmHg
